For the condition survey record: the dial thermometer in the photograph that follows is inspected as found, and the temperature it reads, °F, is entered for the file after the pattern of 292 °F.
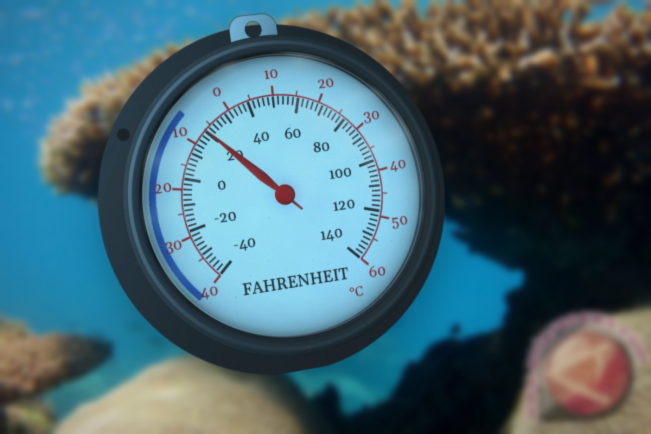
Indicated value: 20 °F
